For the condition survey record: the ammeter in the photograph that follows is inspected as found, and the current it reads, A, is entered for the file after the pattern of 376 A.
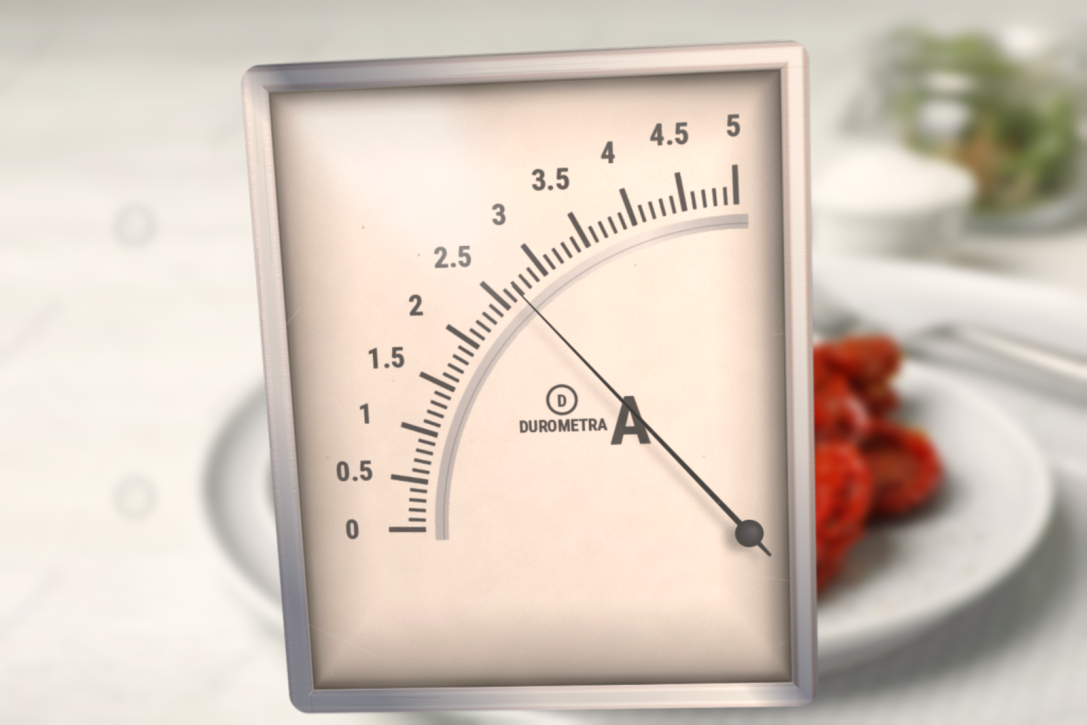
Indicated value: 2.7 A
